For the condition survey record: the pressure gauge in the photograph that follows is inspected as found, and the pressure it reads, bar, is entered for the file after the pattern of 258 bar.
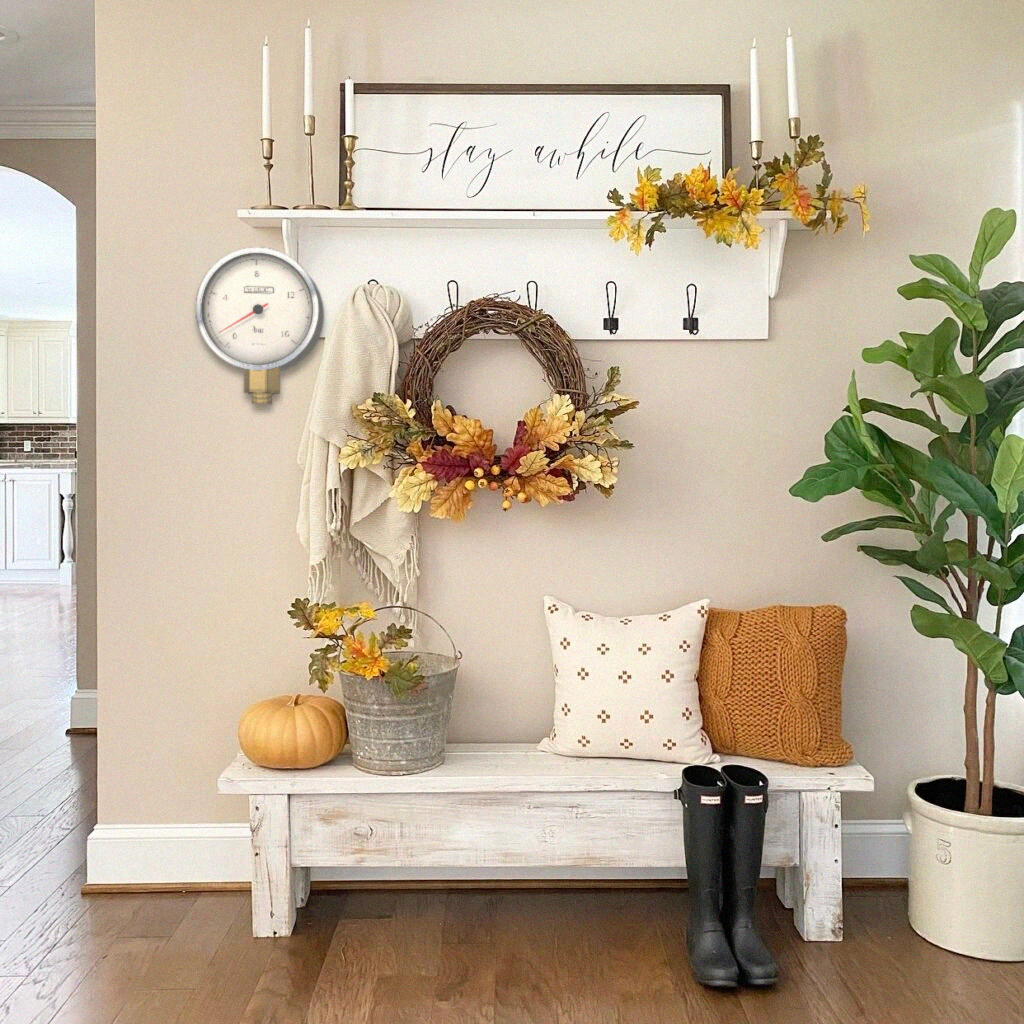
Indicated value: 1 bar
